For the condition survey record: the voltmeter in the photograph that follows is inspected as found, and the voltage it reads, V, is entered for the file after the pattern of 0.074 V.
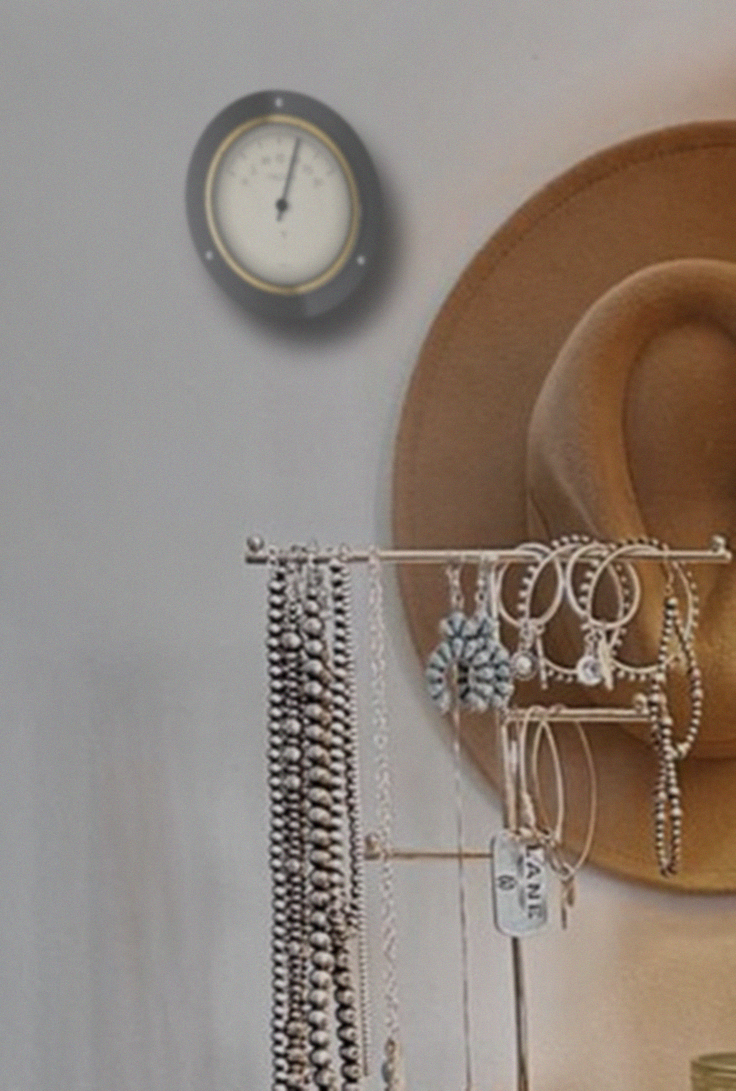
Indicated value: 20 V
